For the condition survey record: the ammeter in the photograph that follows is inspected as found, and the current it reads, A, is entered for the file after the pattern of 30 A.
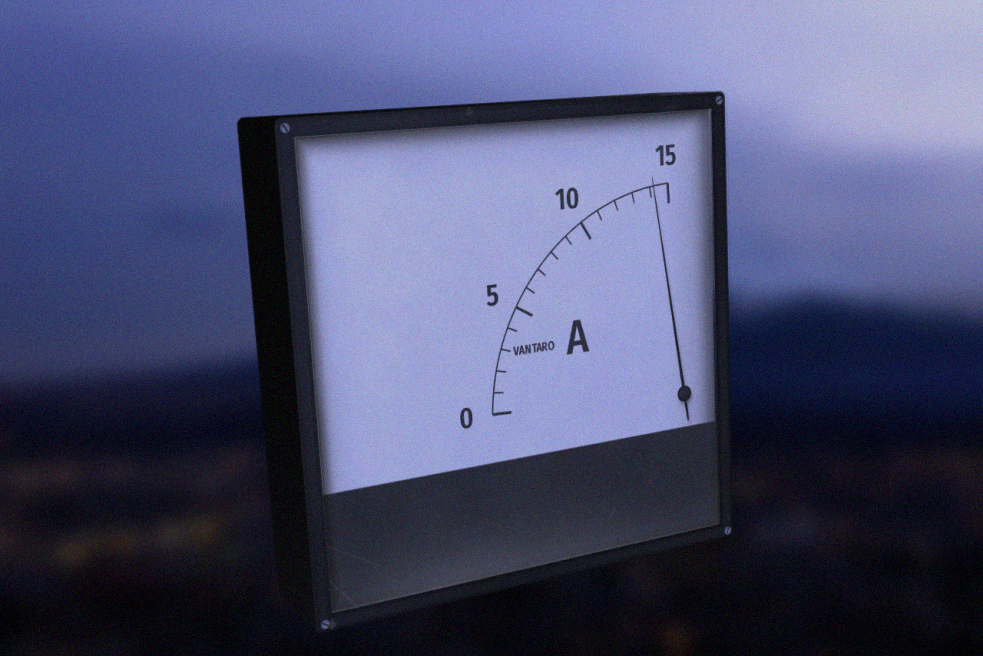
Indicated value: 14 A
